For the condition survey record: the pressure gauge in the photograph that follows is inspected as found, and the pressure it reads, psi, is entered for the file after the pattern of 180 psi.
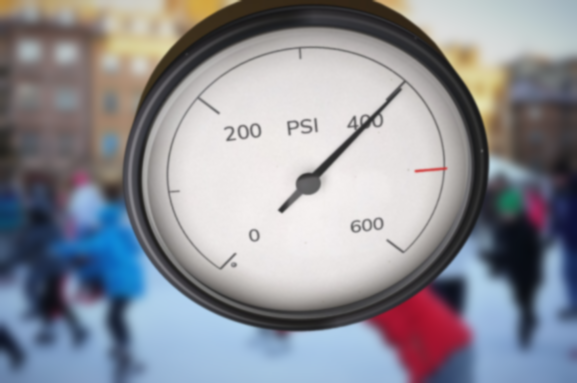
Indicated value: 400 psi
